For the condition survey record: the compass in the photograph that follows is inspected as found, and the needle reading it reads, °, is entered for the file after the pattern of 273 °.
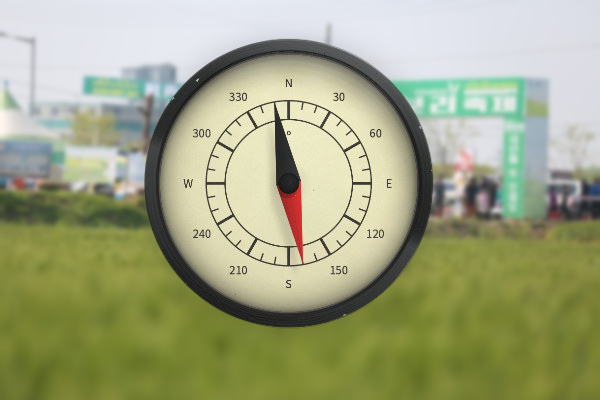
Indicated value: 170 °
